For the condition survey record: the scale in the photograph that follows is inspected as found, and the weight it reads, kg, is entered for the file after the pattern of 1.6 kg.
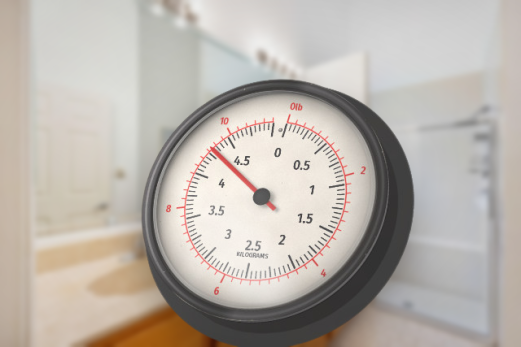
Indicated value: 4.3 kg
